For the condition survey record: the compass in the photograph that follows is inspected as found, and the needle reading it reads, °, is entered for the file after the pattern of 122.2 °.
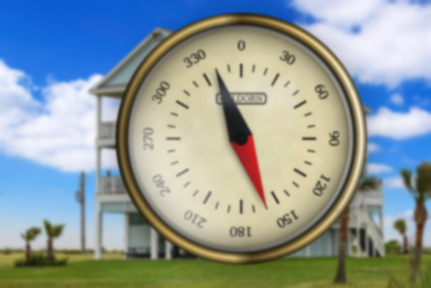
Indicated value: 160 °
